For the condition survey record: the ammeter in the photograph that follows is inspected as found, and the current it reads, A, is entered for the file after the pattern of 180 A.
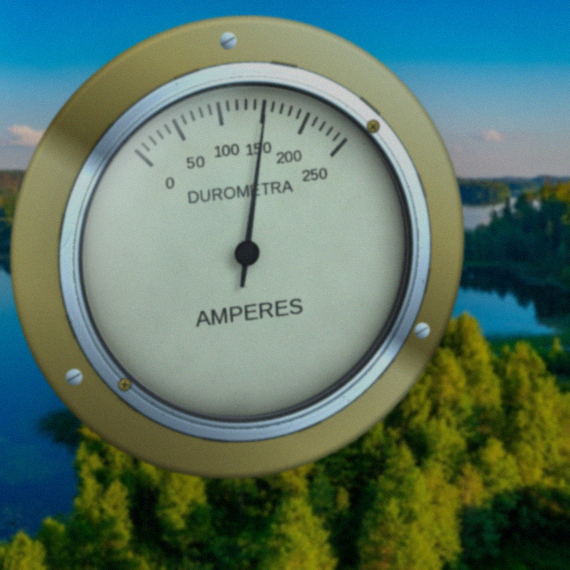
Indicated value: 150 A
